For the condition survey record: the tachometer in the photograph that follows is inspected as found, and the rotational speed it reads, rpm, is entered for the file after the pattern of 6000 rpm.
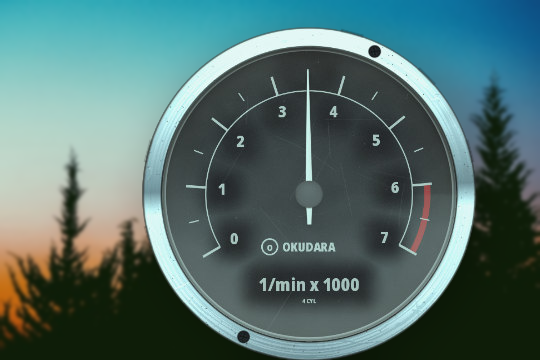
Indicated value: 3500 rpm
